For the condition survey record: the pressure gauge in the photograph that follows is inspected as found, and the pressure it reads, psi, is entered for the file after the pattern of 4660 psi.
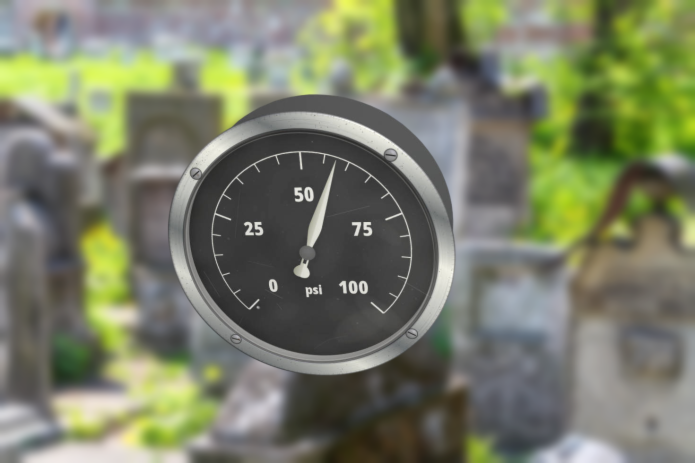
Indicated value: 57.5 psi
